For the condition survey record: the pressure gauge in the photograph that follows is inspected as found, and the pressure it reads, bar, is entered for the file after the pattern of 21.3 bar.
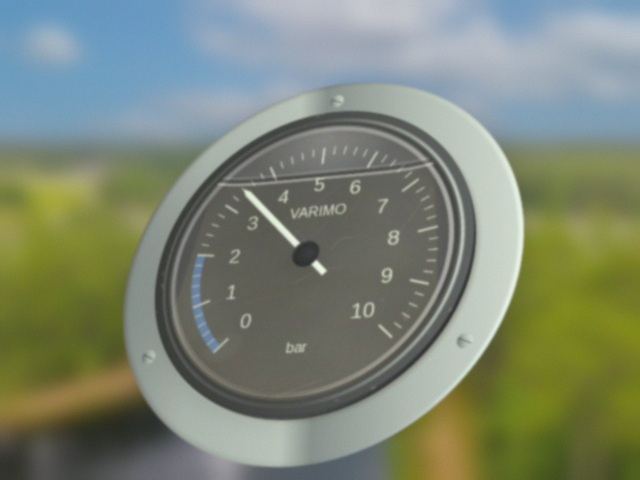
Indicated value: 3.4 bar
